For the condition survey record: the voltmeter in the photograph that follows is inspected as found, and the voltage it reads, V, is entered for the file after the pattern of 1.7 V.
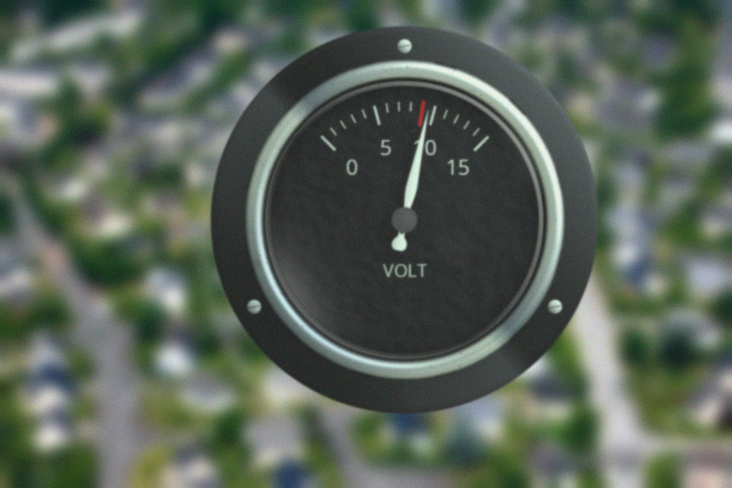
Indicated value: 9.5 V
